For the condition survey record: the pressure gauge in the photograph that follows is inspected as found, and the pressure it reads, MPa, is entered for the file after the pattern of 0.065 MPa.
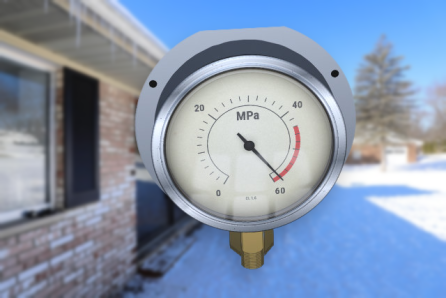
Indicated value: 58 MPa
